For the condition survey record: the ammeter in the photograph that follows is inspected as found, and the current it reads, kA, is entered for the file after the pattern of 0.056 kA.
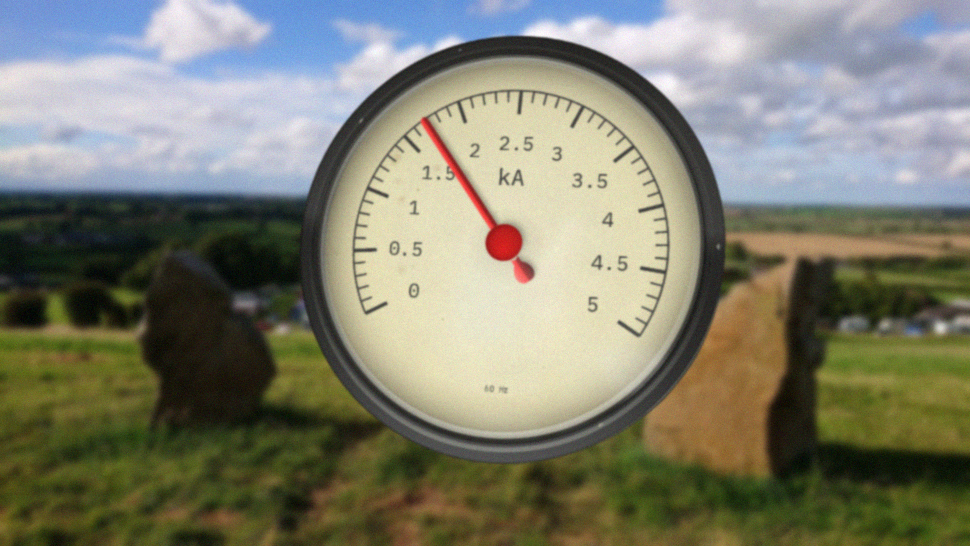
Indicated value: 1.7 kA
